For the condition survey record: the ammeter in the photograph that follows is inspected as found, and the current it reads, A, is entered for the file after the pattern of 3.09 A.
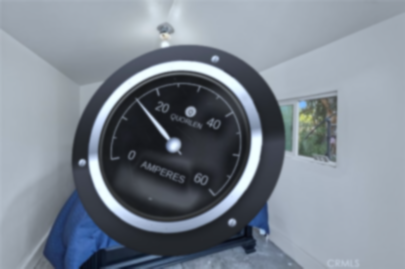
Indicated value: 15 A
